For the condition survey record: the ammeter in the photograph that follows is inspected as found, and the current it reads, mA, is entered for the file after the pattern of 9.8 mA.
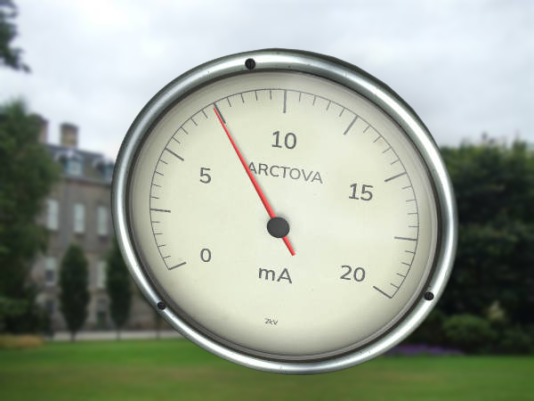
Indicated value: 7.5 mA
